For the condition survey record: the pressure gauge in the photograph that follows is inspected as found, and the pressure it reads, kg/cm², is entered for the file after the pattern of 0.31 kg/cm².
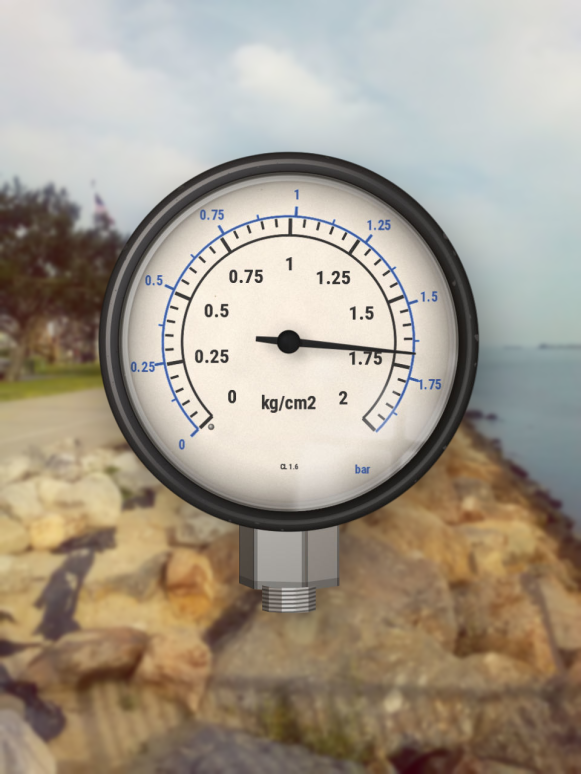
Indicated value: 1.7 kg/cm²
